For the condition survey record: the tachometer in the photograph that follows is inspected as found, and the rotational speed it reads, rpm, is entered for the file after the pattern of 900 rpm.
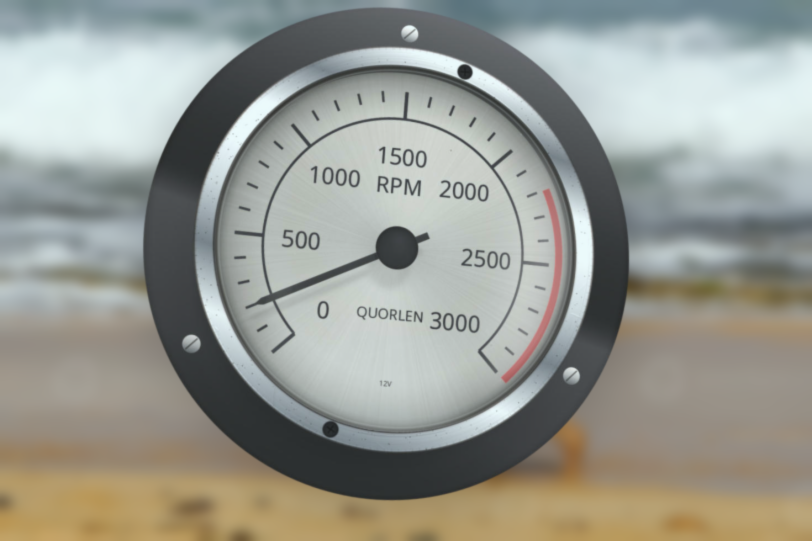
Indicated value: 200 rpm
